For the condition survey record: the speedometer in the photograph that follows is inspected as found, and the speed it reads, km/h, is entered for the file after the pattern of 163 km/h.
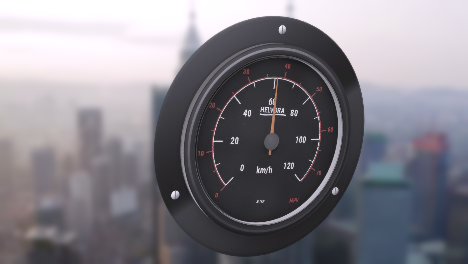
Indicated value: 60 km/h
